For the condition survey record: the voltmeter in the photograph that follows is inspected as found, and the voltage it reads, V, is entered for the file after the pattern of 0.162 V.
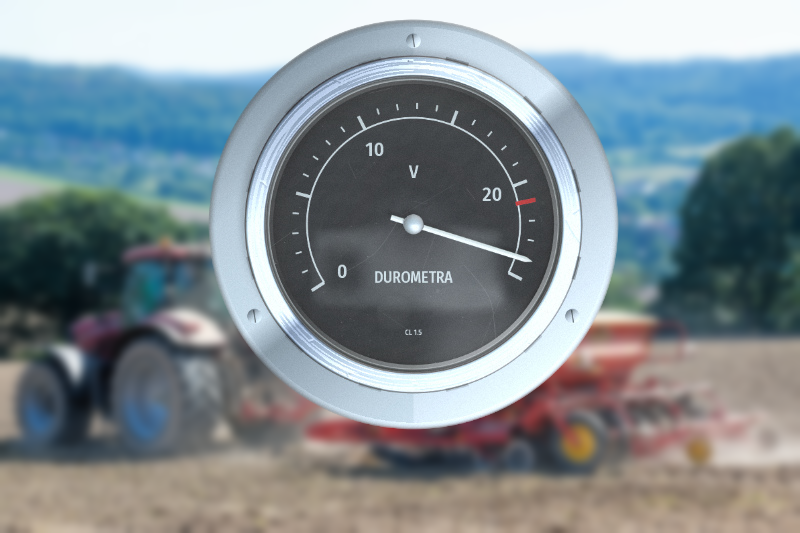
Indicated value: 24 V
